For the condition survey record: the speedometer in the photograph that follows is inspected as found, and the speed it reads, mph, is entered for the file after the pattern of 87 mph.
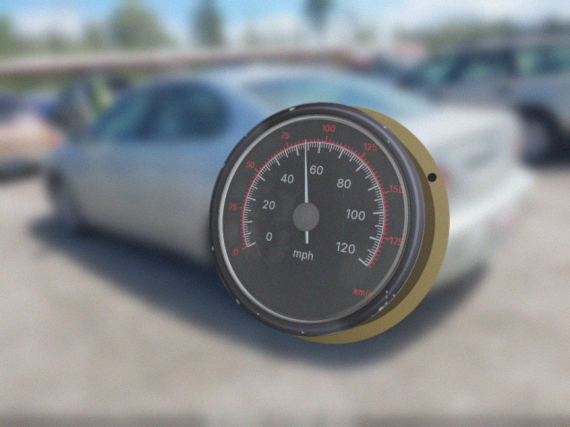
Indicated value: 55 mph
